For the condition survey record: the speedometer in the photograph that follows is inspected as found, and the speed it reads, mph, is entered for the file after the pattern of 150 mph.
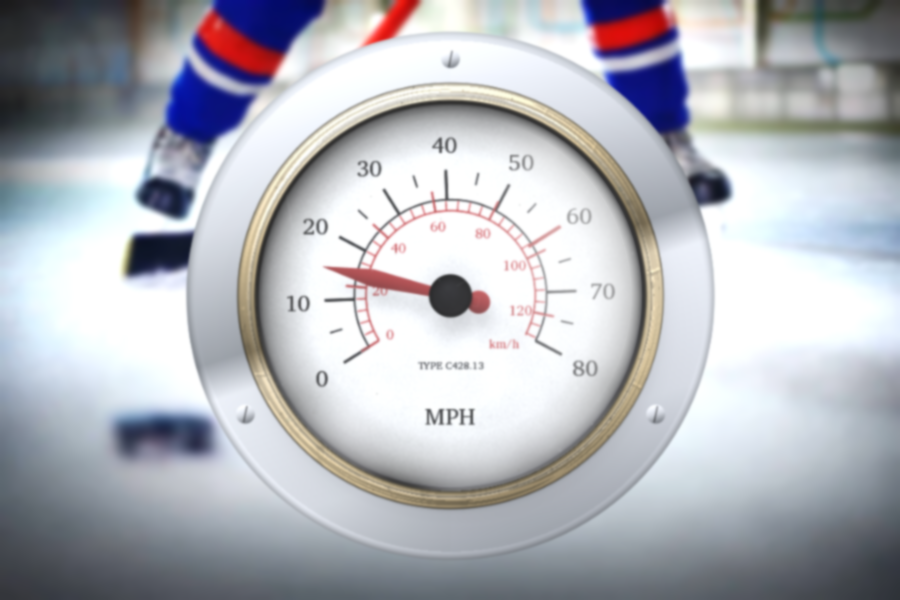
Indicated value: 15 mph
